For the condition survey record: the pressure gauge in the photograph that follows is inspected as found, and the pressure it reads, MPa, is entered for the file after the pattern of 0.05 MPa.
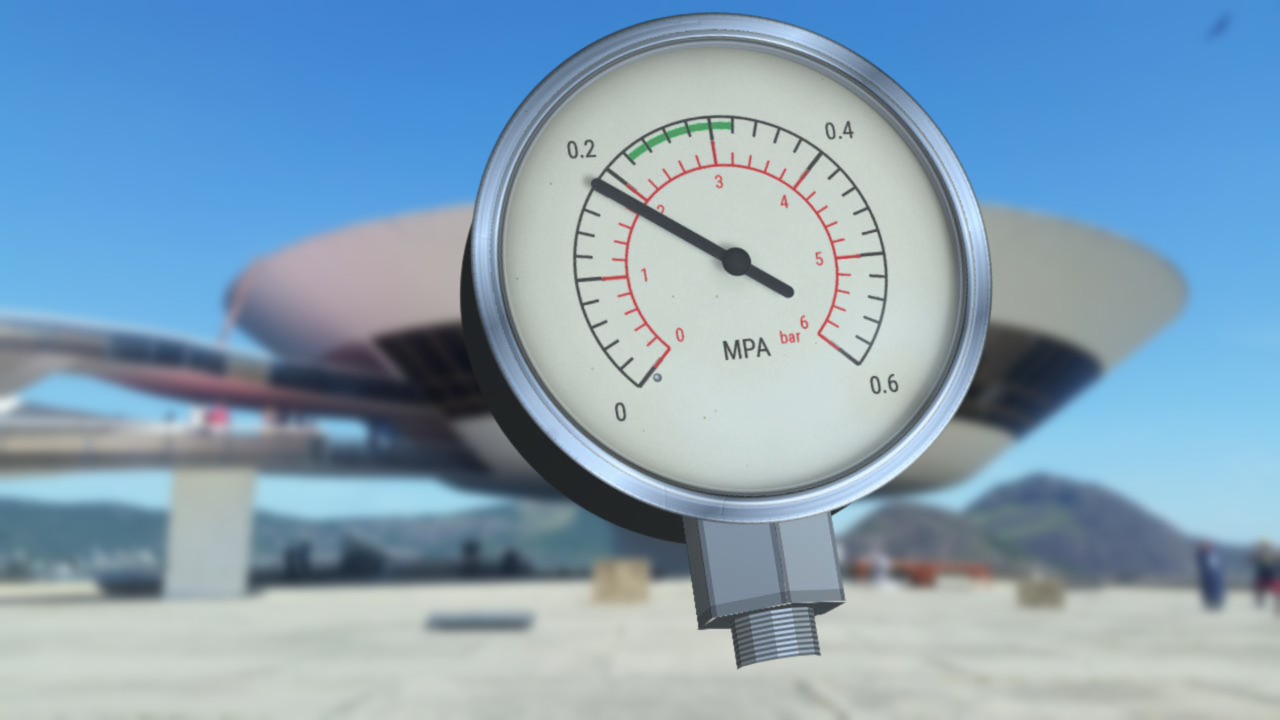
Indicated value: 0.18 MPa
